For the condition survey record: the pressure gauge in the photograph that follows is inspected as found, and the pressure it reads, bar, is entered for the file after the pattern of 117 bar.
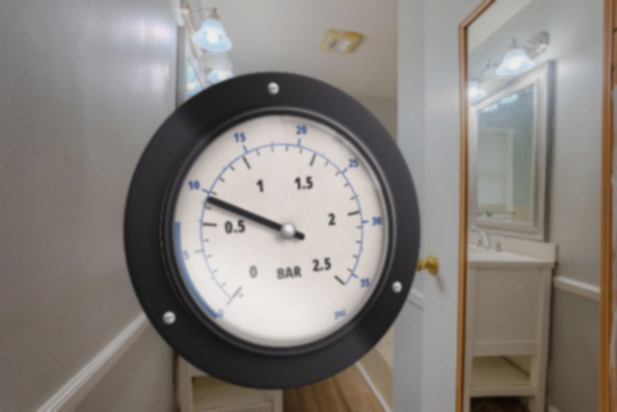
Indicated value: 0.65 bar
